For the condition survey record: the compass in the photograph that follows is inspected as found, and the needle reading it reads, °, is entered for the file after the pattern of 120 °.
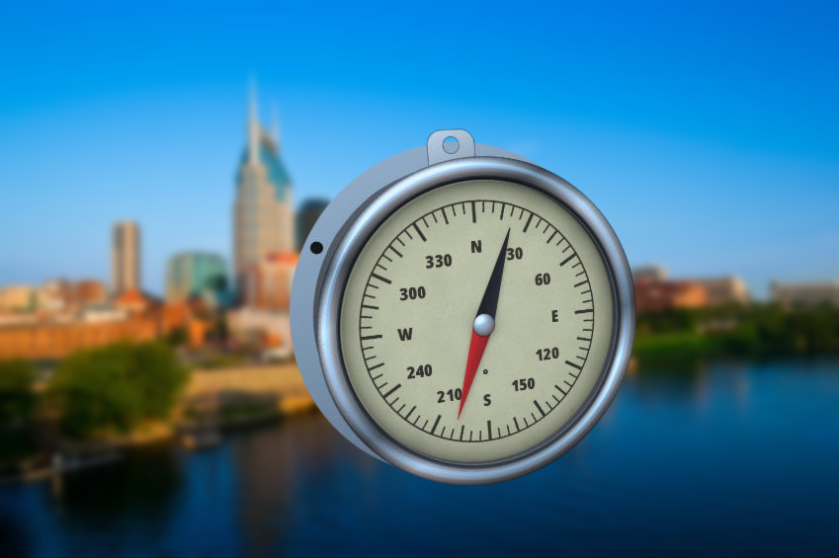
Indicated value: 200 °
